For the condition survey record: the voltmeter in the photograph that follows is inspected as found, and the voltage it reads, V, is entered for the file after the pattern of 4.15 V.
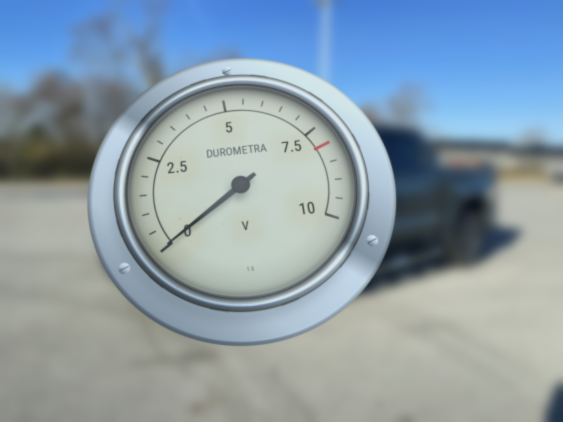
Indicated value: 0 V
